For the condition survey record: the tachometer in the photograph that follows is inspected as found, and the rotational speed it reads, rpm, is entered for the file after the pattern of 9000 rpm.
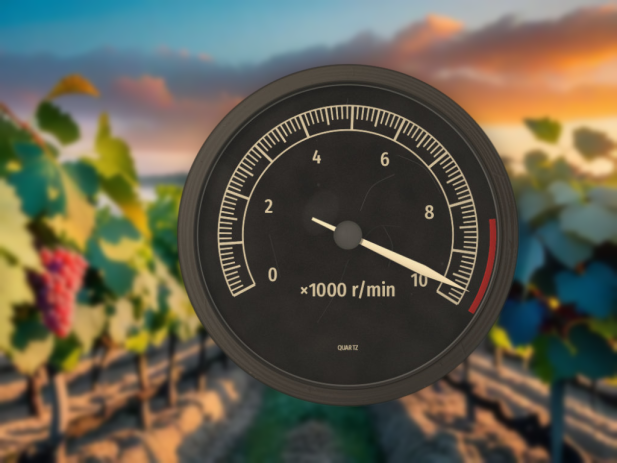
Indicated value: 9700 rpm
